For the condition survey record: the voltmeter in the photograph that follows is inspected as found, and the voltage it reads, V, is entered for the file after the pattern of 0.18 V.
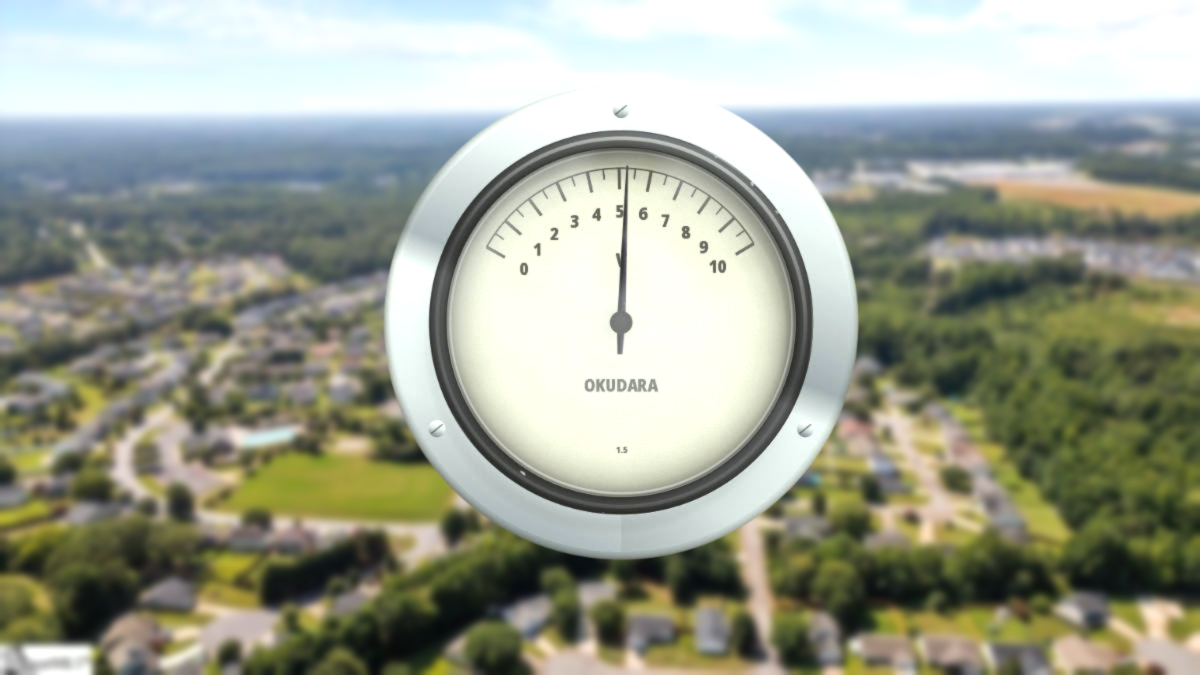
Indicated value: 5.25 V
